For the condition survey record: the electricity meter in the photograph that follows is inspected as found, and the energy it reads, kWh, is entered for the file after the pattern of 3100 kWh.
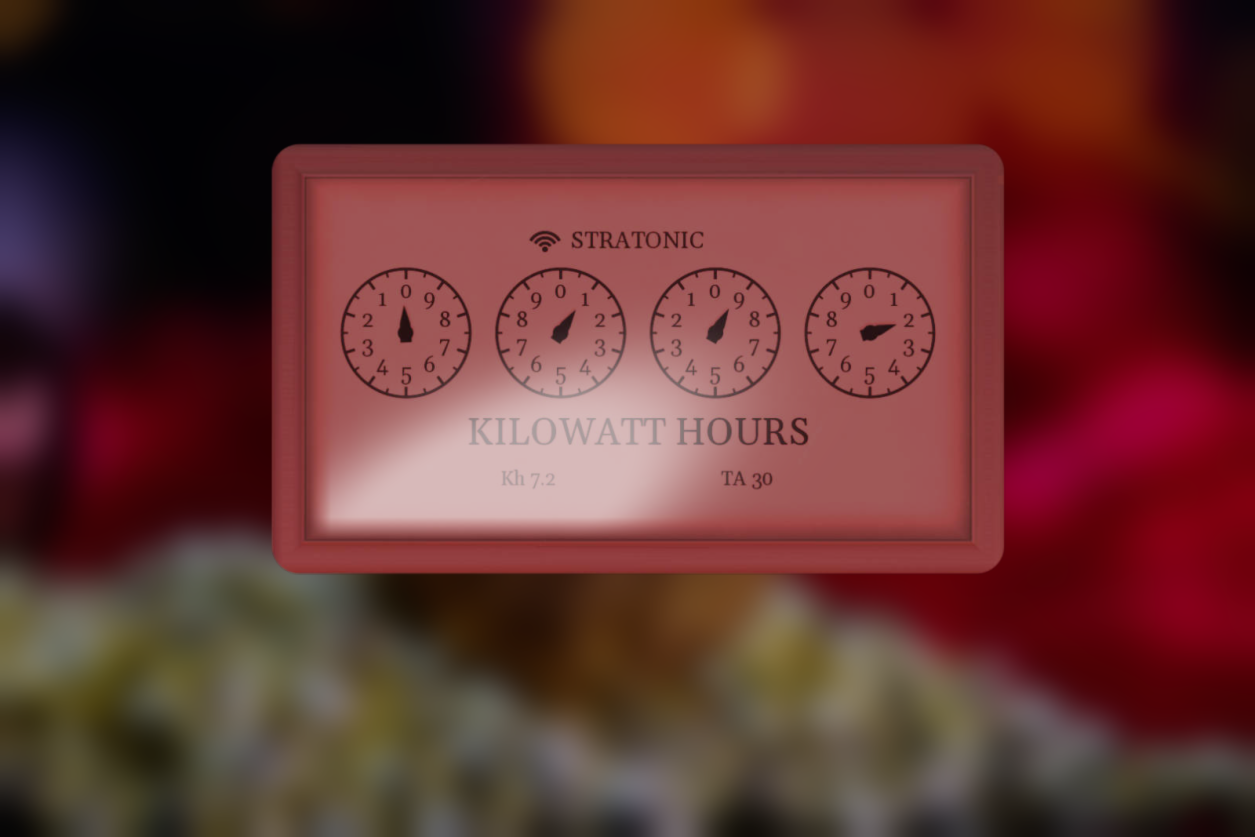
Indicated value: 92 kWh
